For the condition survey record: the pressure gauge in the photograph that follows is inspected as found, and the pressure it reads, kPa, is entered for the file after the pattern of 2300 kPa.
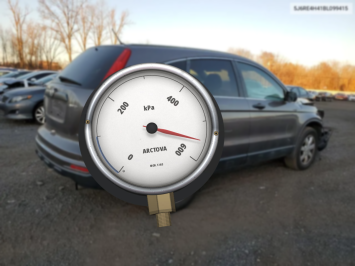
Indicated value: 550 kPa
